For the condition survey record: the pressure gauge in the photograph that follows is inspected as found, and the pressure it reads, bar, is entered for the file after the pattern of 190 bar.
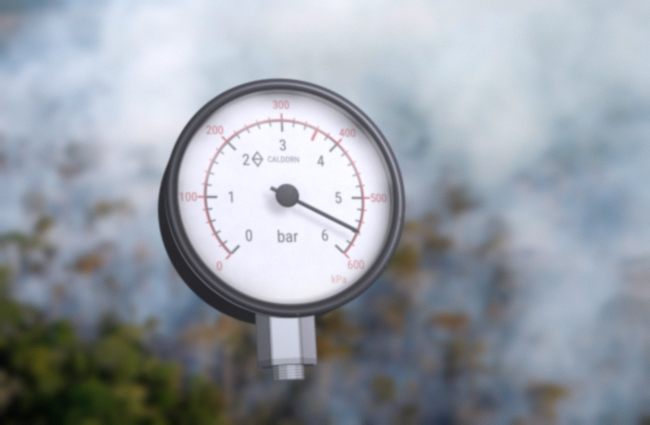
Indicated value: 5.6 bar
